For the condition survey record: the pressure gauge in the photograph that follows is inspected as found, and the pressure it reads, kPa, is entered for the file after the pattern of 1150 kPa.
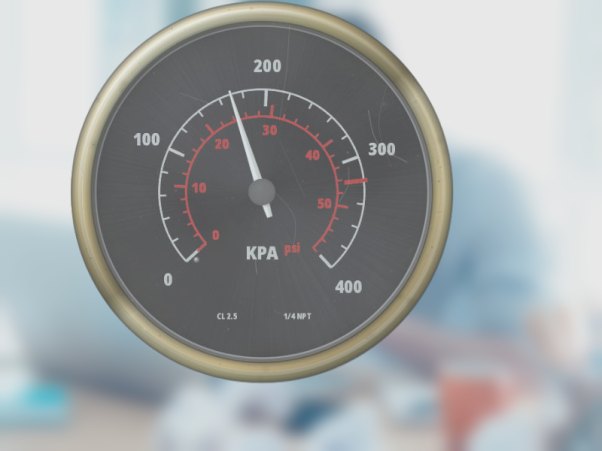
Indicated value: 170 kPa
